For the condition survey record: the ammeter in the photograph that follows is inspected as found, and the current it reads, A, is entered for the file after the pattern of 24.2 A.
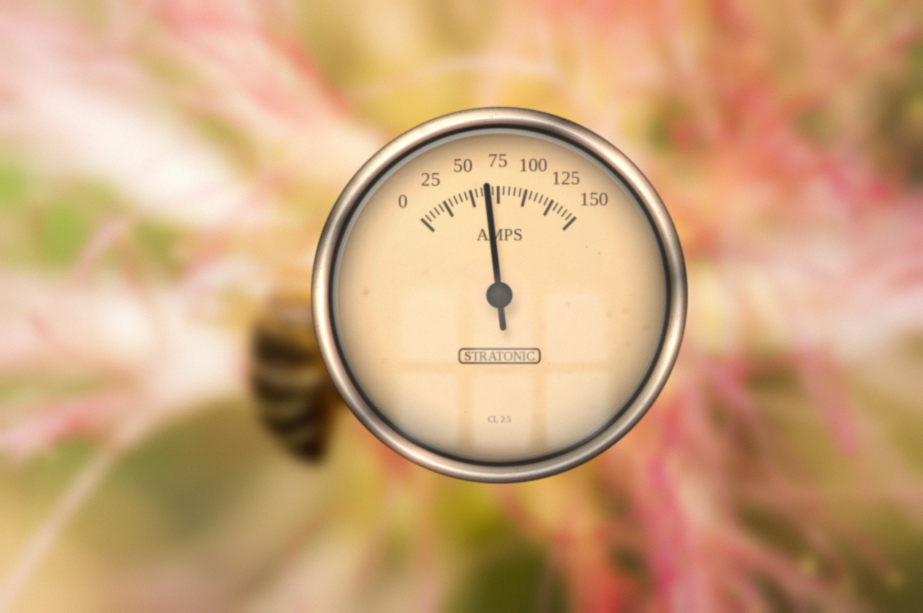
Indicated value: 65 A
